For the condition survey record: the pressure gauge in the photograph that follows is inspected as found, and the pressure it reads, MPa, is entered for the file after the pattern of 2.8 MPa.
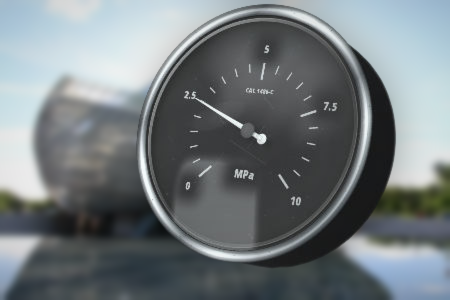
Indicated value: 2.5 MPa
